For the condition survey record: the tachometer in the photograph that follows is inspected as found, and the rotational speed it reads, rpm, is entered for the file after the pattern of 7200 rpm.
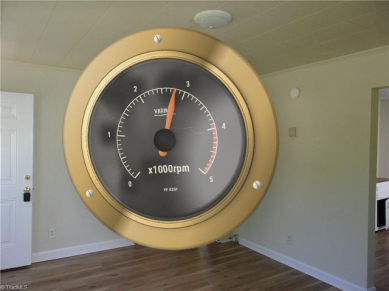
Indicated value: 2800 rpm
